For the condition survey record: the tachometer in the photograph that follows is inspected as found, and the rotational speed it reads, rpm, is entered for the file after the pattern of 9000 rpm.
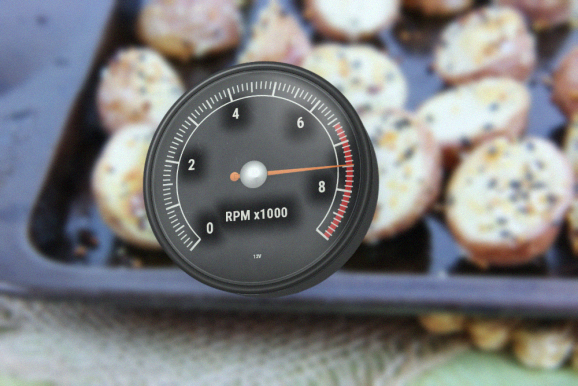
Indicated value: 7500 rpm
